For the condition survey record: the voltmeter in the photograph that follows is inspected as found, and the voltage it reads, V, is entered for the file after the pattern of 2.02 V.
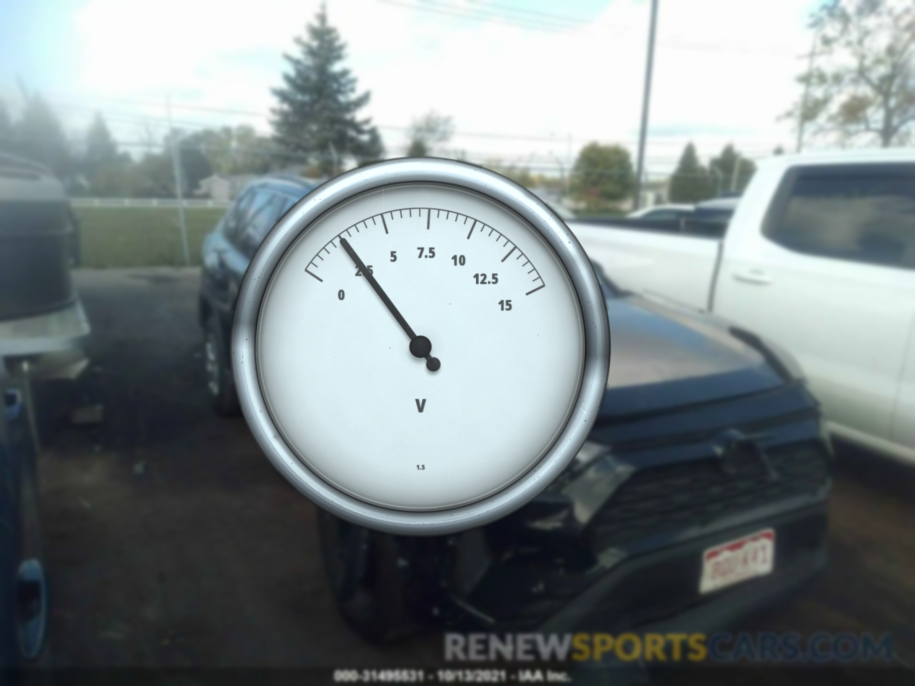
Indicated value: 2.5 V
